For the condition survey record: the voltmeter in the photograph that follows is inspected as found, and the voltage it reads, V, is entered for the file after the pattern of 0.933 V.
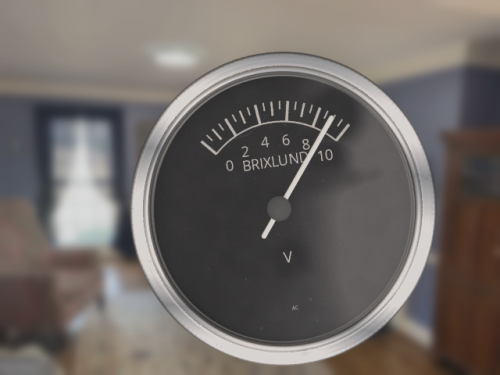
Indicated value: 9 V
